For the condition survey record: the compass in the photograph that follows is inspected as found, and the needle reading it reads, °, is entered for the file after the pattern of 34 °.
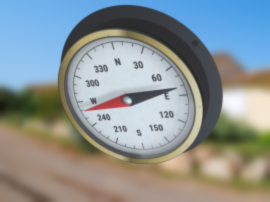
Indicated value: 260 °
